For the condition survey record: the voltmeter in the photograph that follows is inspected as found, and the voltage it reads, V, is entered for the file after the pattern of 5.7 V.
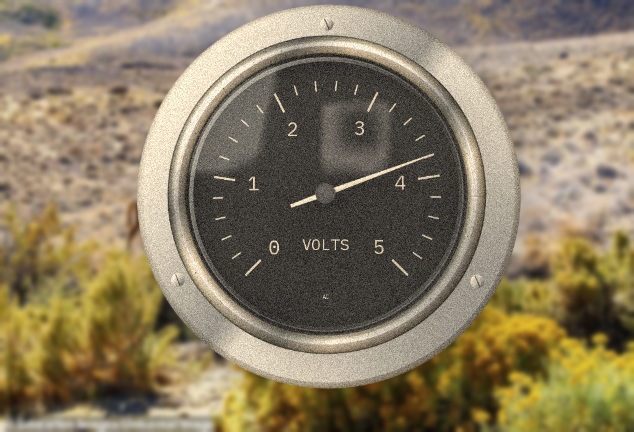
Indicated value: 3.8 V
